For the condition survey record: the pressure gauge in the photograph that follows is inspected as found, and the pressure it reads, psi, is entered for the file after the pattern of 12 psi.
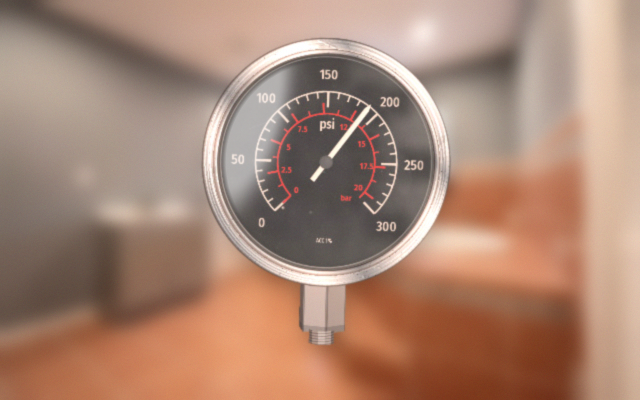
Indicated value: 190 psi
